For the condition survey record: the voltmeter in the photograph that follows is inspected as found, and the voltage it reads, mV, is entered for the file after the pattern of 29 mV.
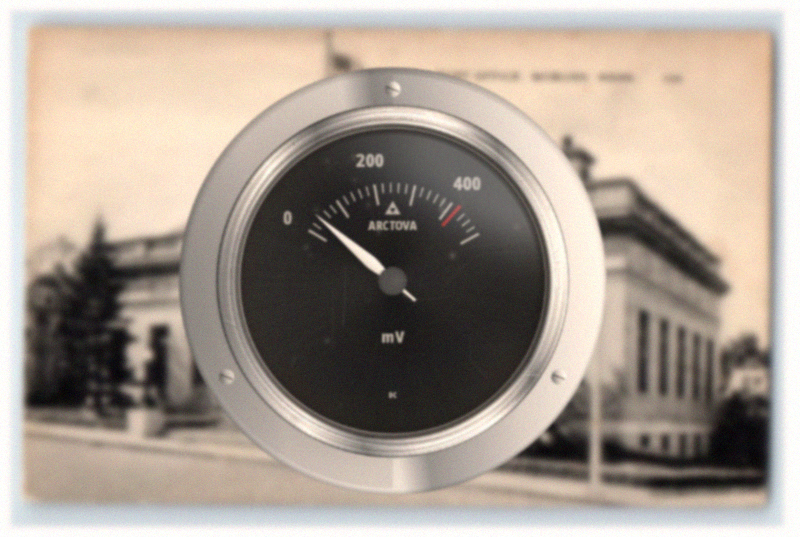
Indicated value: 40 mV
